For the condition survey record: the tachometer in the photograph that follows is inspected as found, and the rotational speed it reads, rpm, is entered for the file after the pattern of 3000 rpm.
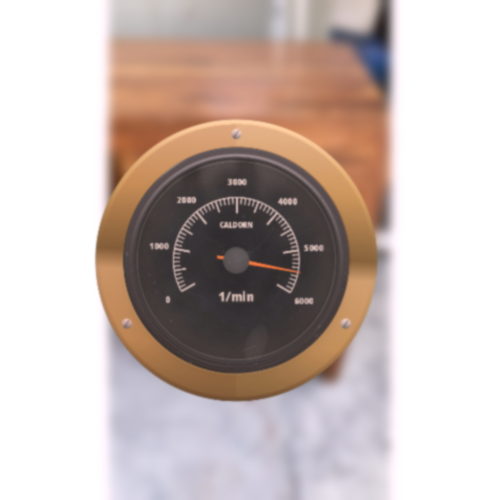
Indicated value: 5500 rpm
